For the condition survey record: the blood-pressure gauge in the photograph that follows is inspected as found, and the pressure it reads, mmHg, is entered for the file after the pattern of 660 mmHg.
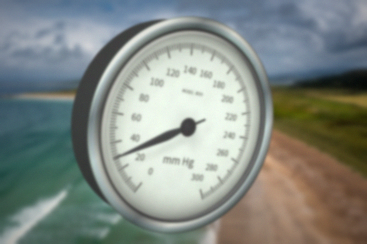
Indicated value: 30 mmHg
